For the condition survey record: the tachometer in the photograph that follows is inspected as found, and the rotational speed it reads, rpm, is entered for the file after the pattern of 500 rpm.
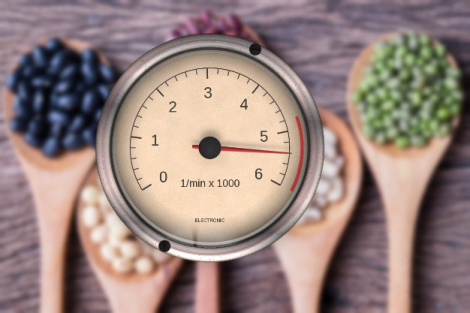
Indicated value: 5400 rpm
